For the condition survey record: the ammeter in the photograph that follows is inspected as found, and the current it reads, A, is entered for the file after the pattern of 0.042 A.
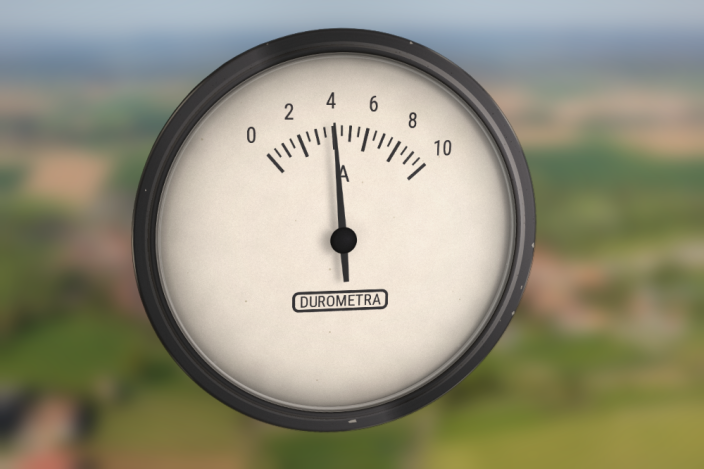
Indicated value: 4 A
